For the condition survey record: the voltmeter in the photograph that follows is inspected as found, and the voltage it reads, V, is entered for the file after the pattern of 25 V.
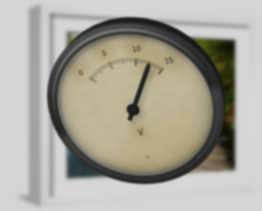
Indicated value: 12.5 V
